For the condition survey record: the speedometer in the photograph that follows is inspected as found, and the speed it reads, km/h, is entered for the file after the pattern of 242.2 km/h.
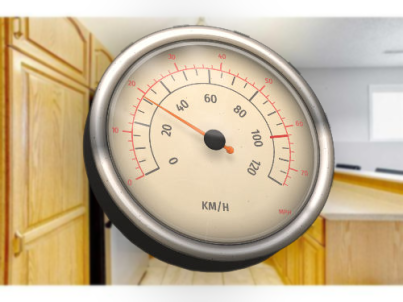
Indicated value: 30 km/h
